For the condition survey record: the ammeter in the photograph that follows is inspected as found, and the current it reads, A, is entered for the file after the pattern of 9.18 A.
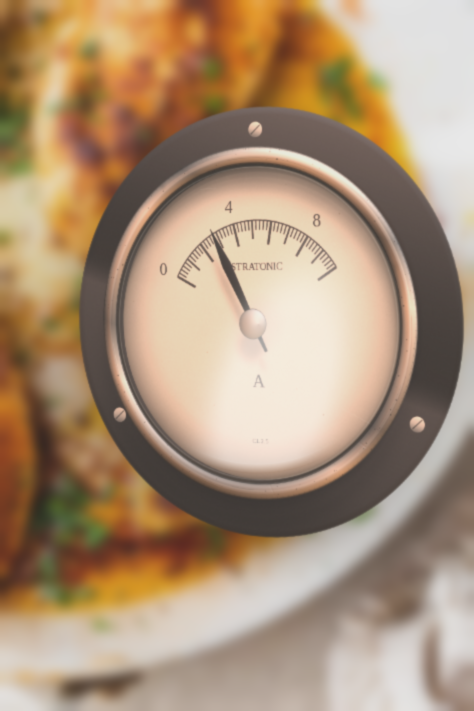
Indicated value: 3 A
